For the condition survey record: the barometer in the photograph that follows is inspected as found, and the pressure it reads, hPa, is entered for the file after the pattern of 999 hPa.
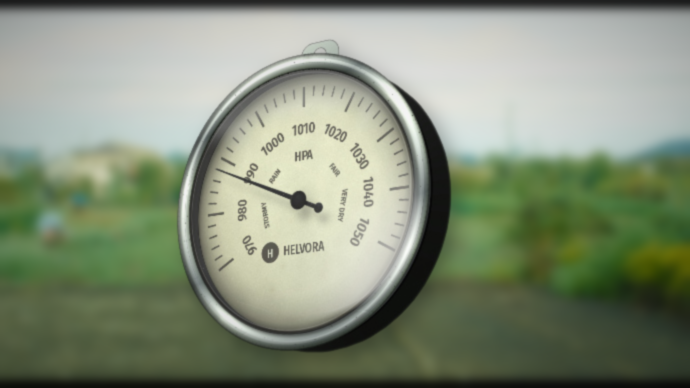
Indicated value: 988 hPa
